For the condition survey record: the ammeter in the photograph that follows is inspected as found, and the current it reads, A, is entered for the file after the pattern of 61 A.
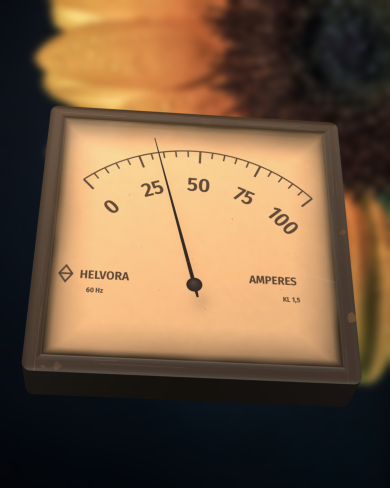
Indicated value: 32.5 A
